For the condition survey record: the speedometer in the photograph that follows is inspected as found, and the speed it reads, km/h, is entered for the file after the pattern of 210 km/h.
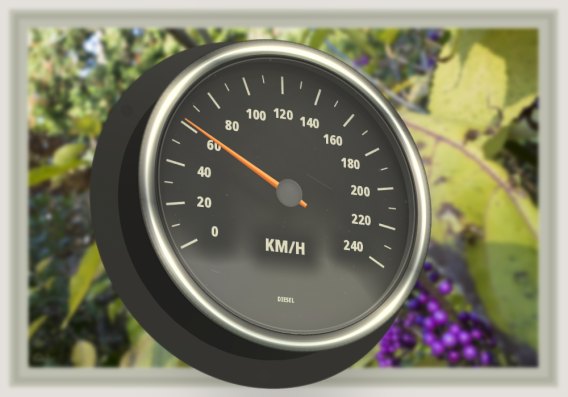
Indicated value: 60 km/h
